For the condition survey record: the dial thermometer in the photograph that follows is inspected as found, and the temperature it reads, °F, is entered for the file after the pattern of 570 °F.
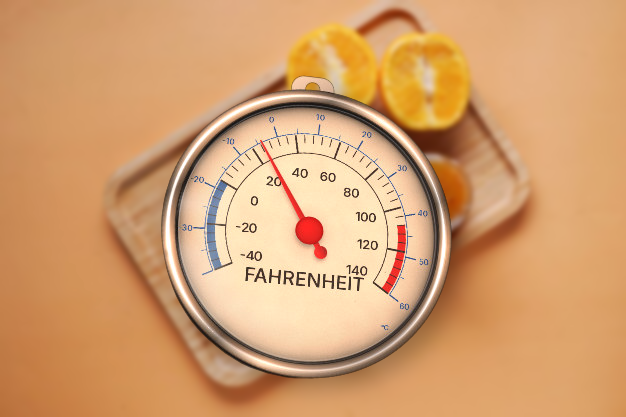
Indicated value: 24 °F
